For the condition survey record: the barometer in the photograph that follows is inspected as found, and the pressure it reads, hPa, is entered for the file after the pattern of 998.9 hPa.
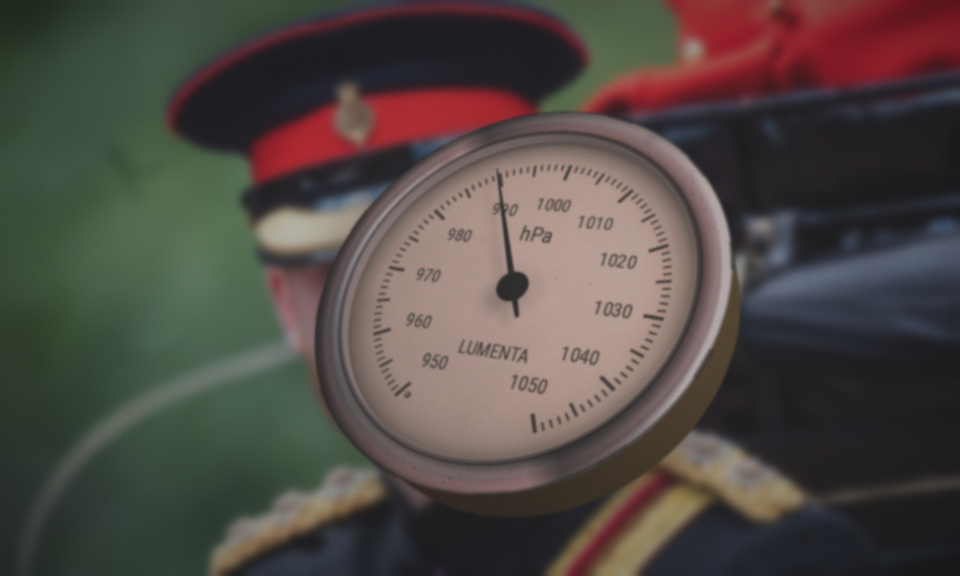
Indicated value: 990 hPa
